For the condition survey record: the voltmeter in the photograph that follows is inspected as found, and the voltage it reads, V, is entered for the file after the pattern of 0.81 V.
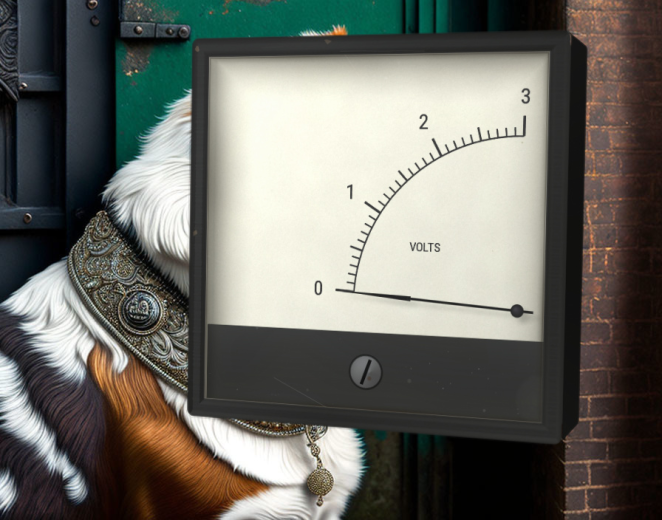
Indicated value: 0 V
